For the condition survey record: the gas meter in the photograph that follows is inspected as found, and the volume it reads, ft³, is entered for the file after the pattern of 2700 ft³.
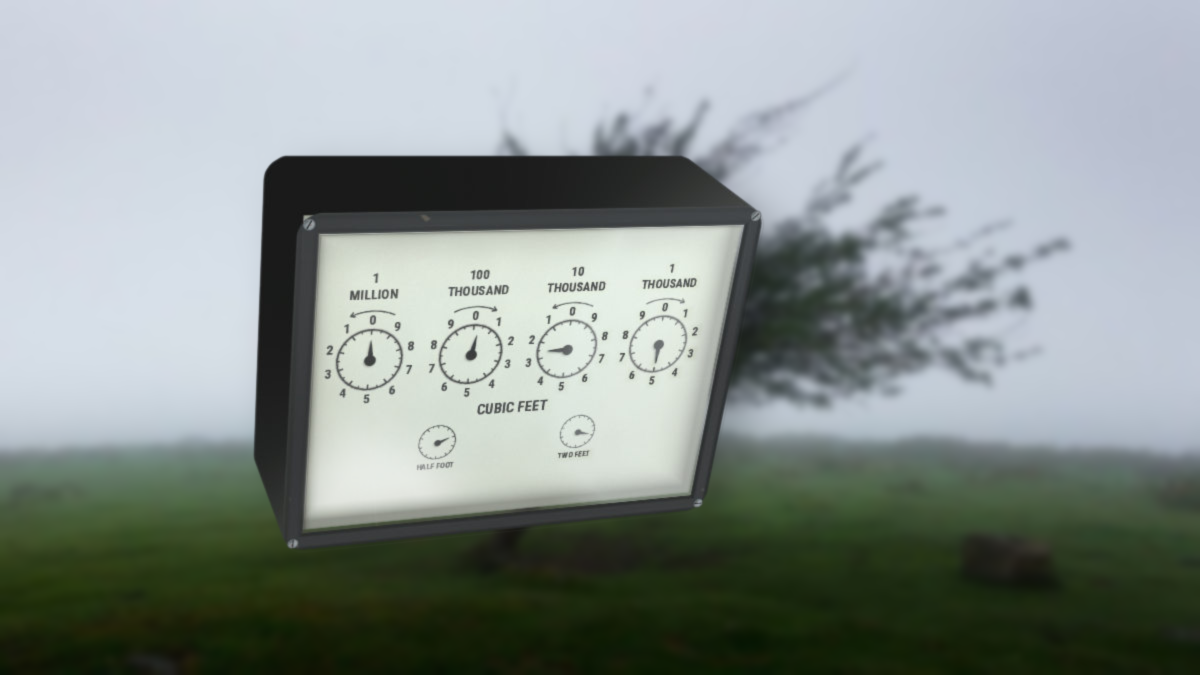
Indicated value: 2500 ft³
